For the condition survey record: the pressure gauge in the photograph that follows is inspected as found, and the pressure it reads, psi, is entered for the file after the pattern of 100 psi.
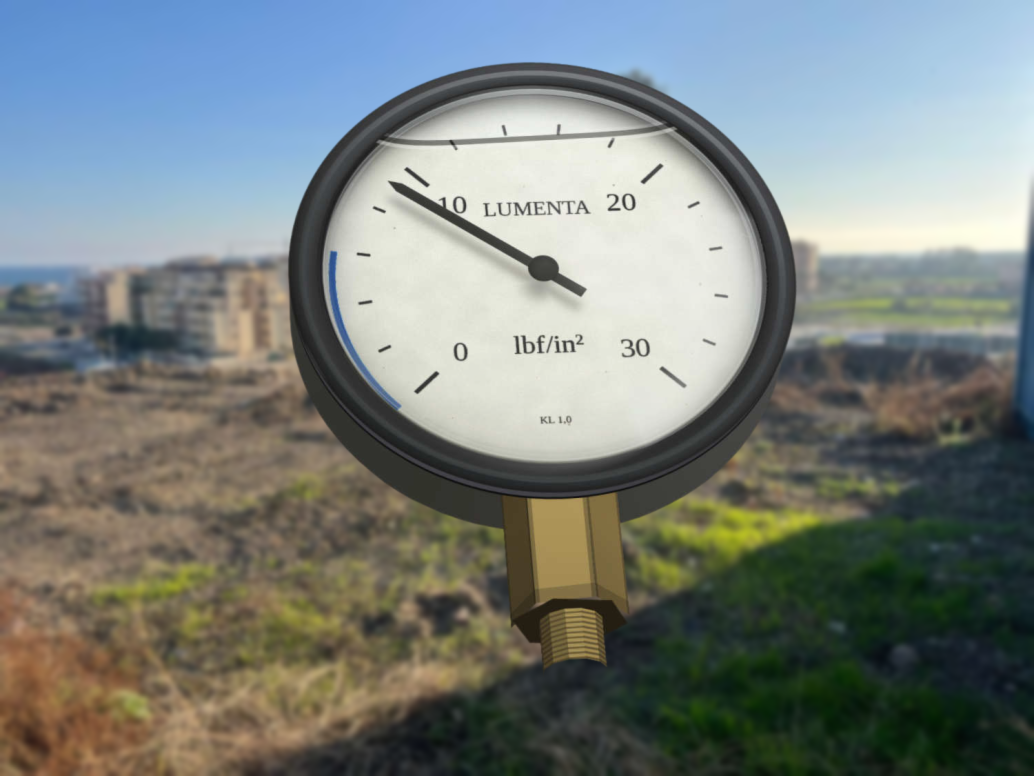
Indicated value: 9 psi
